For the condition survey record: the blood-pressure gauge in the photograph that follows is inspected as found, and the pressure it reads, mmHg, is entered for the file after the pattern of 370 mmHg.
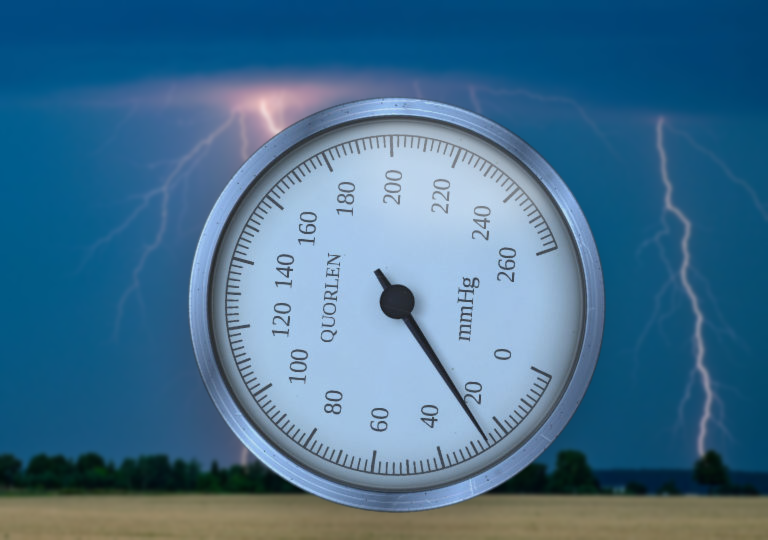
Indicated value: 26 mmHg
